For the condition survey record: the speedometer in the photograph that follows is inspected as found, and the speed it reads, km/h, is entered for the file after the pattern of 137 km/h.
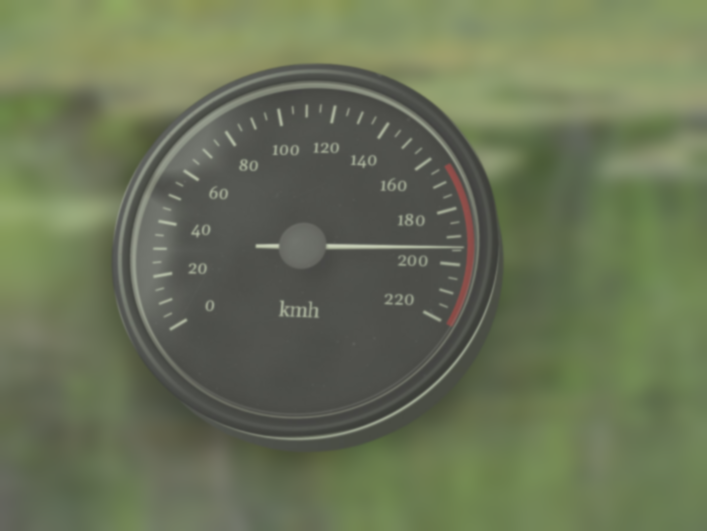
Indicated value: 195 km/h
